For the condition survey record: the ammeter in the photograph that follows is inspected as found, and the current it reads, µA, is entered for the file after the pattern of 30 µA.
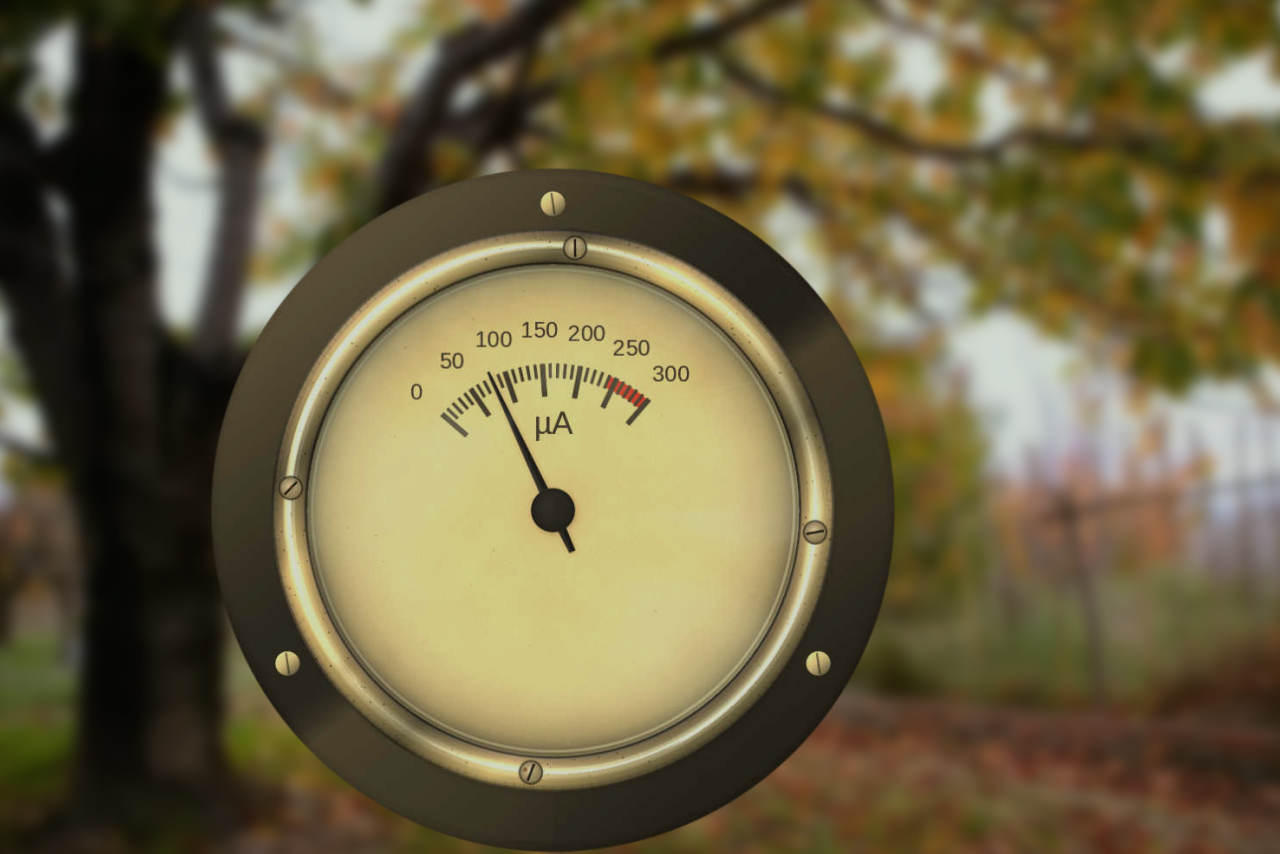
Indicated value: 80 µA
